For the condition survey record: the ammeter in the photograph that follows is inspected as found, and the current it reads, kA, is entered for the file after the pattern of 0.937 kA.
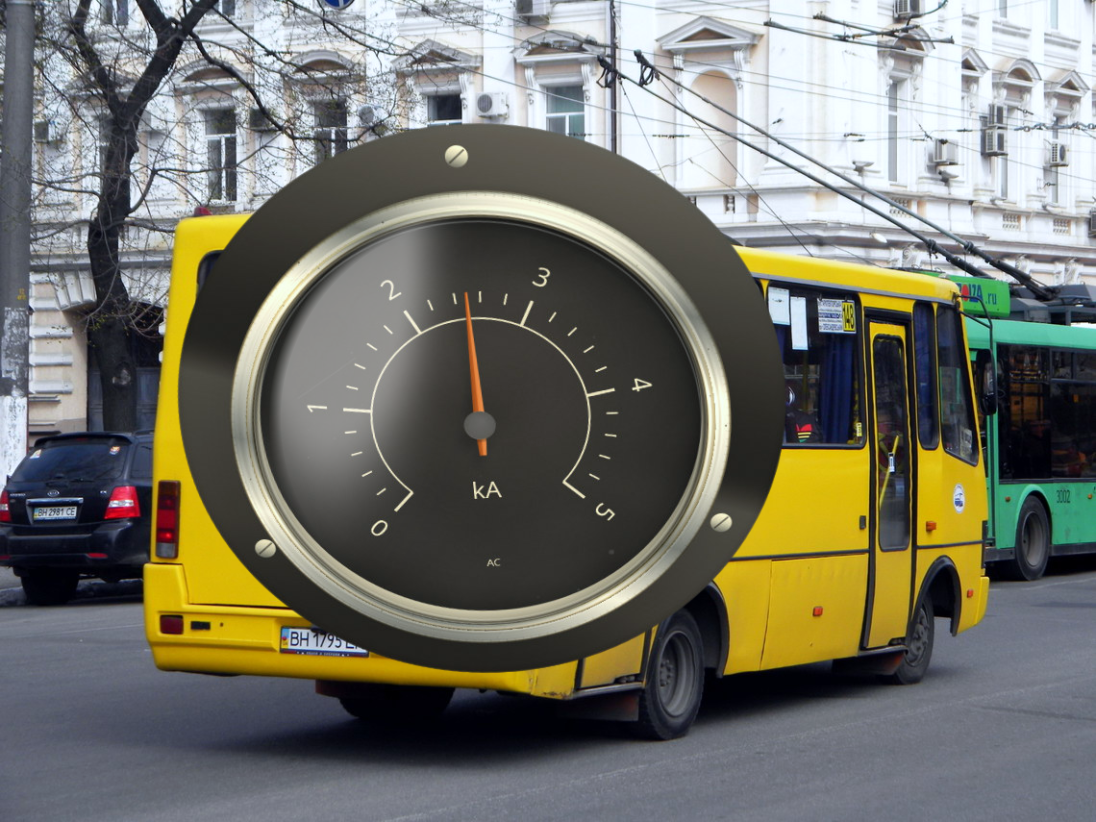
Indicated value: 2.5 kA
